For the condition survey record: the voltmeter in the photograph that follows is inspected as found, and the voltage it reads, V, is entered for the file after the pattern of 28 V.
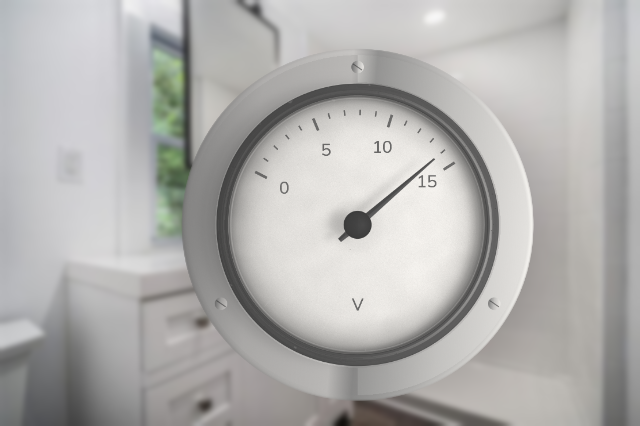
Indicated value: 14 V
